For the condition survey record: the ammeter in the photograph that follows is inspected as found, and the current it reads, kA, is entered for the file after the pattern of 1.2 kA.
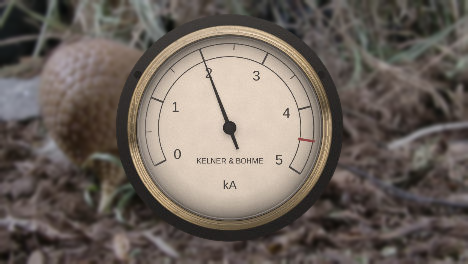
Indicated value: 2 kA
